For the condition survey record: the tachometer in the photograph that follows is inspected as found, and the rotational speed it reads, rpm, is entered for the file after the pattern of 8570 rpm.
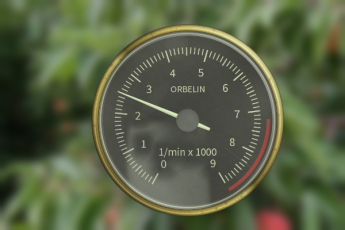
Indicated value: 2500 rpm
